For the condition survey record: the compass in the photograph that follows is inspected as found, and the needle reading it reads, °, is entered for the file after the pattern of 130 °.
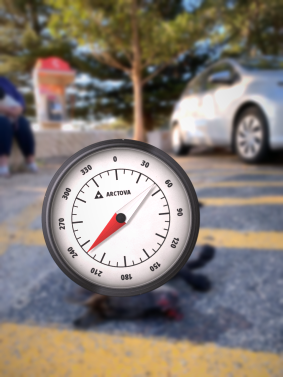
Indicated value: 230 °
